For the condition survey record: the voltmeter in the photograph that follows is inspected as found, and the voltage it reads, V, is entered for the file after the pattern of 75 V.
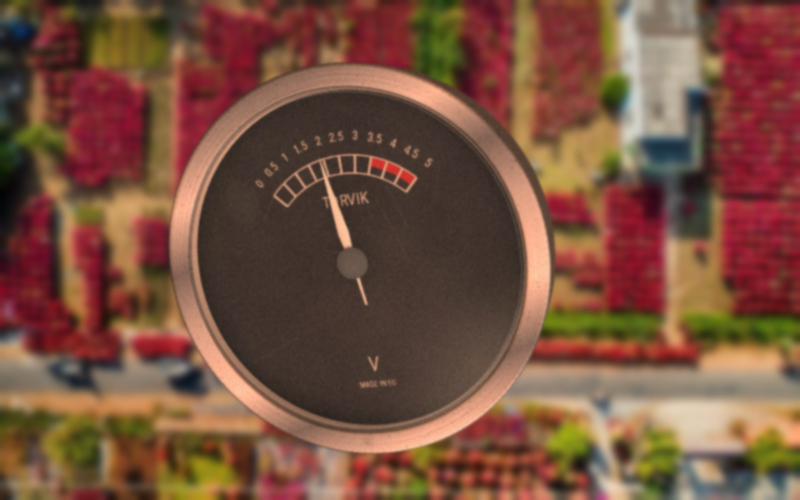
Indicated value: 2 V
